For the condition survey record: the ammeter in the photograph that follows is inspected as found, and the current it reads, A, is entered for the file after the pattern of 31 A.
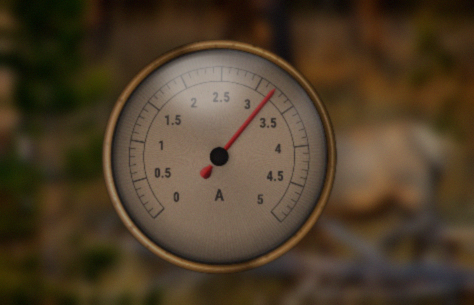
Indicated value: 3.2 A
